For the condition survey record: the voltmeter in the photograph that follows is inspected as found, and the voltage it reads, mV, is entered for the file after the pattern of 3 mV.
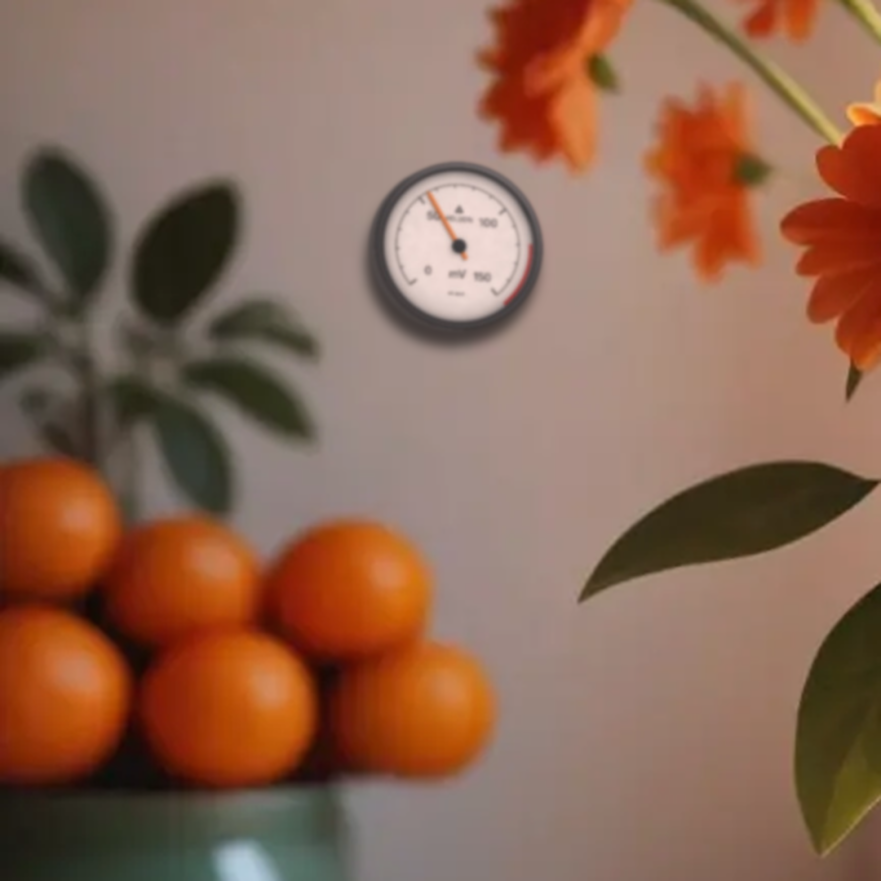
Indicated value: 55 mV
